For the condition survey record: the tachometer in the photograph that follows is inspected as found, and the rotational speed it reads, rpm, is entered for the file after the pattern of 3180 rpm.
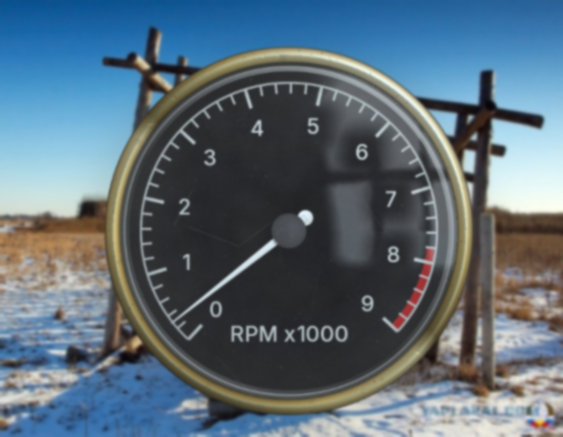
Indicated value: 300 rpm
